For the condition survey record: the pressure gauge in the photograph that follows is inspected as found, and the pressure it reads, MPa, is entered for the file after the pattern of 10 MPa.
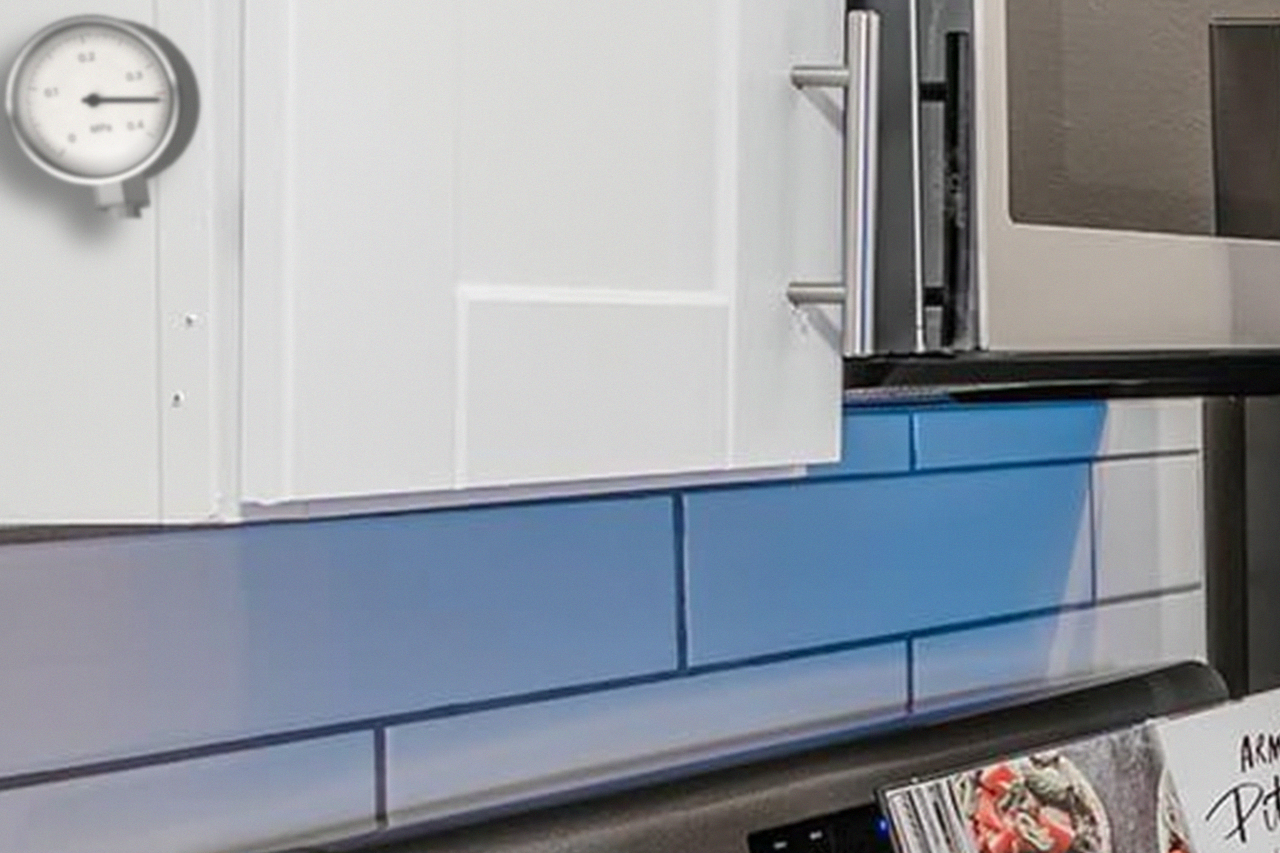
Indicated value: 0.35 MPa
